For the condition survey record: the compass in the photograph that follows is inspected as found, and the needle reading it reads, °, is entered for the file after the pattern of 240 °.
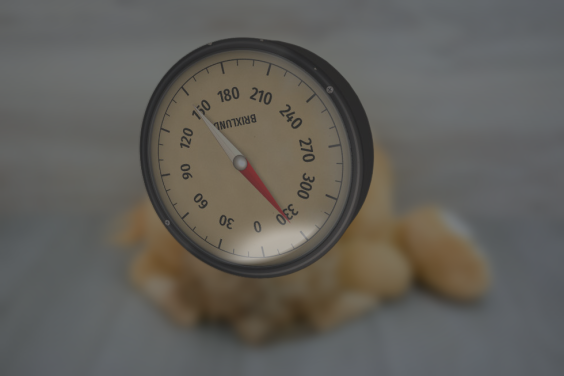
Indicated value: 330 °
